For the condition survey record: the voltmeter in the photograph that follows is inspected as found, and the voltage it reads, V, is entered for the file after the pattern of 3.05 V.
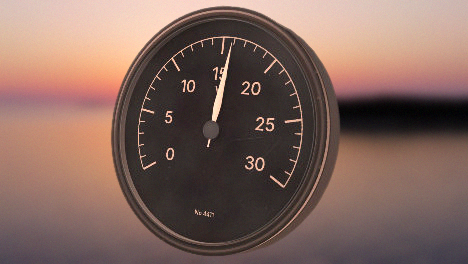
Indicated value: 16 V
